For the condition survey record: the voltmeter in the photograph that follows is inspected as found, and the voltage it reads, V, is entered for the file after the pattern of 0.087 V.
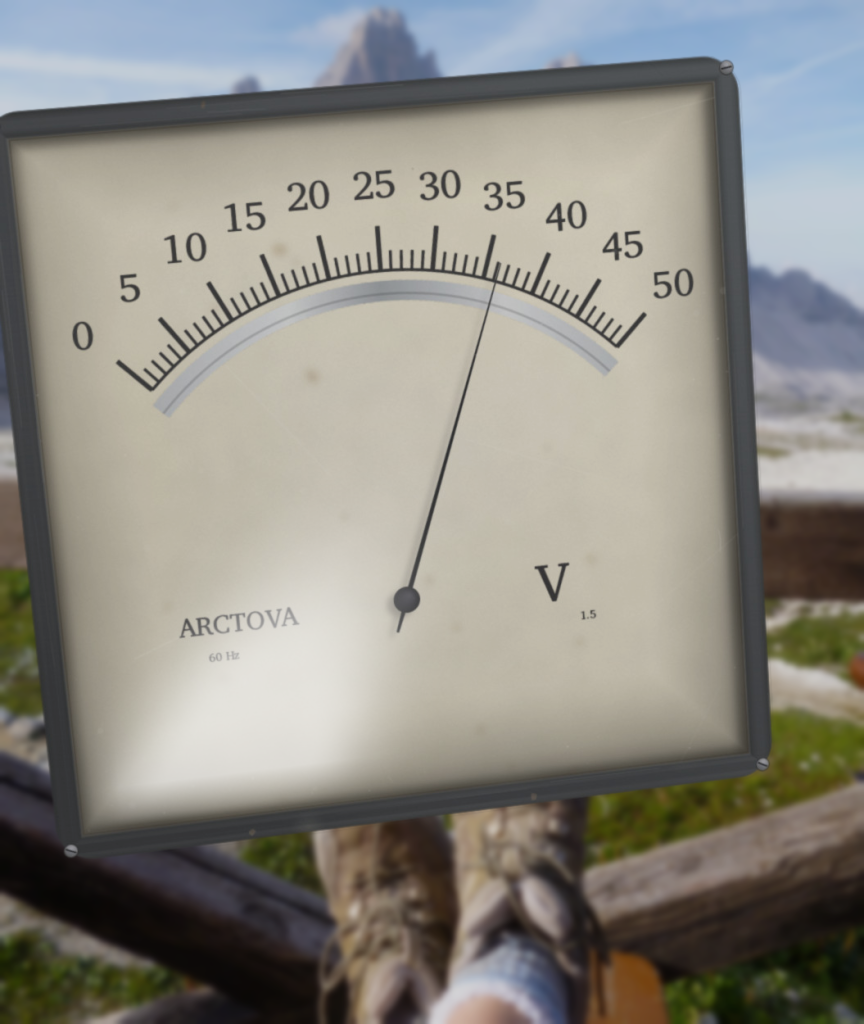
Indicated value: 36 V
